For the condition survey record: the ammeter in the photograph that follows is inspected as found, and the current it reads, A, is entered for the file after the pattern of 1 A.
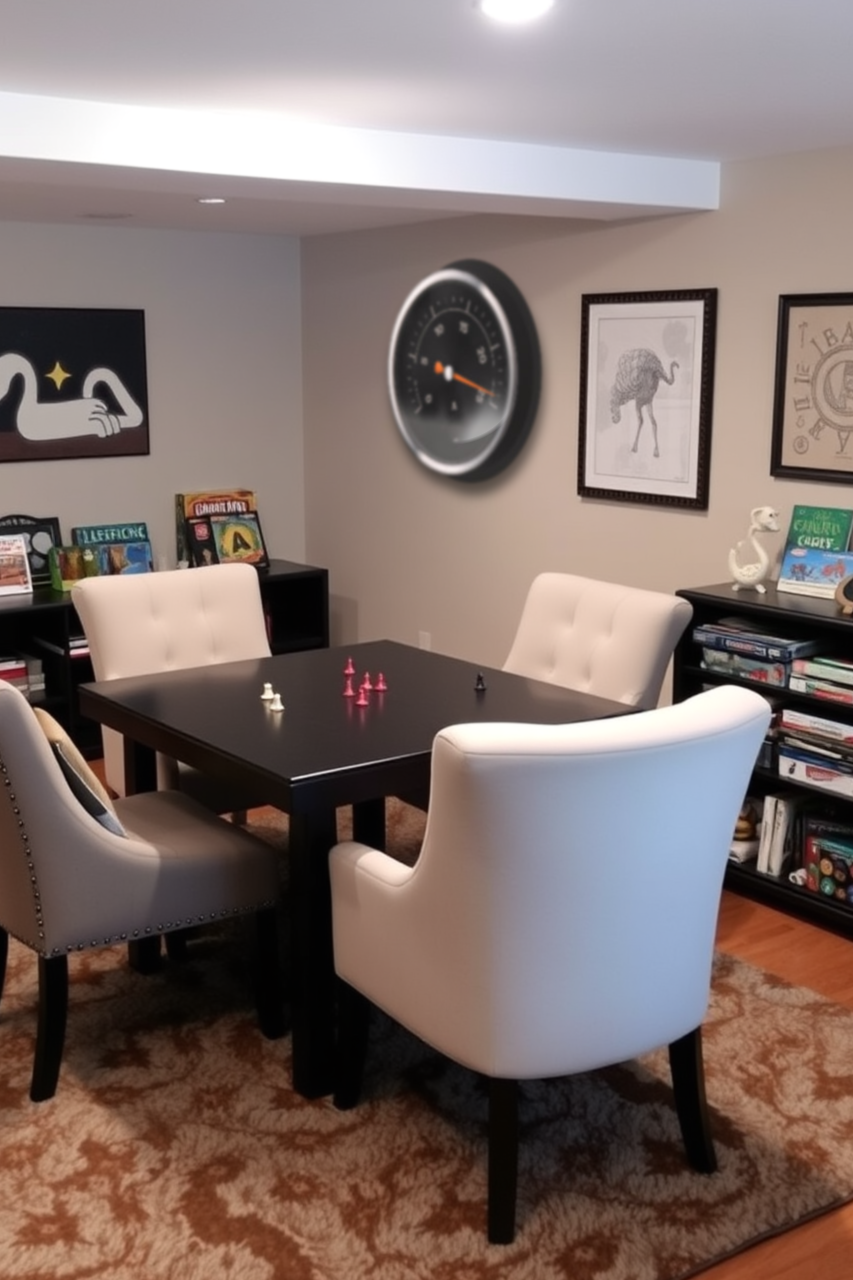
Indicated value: 24 A
